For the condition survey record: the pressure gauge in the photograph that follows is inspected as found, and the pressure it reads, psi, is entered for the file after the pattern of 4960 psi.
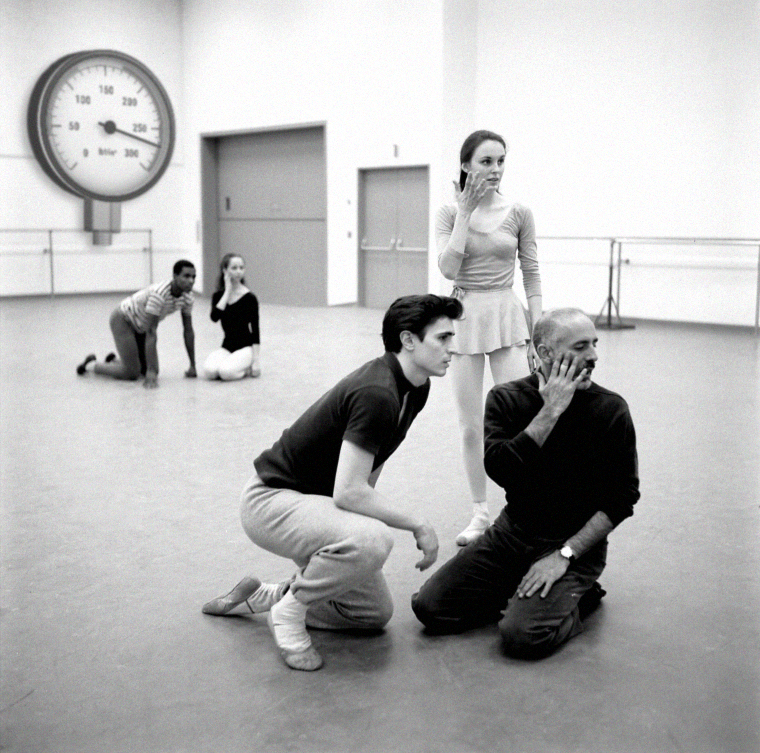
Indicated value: 270 psi
